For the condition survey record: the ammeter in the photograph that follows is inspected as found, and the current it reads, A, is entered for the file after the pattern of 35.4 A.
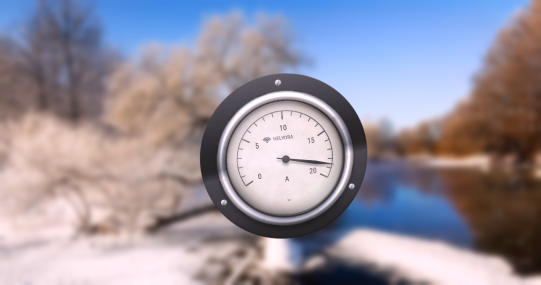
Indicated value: 18.5 A
